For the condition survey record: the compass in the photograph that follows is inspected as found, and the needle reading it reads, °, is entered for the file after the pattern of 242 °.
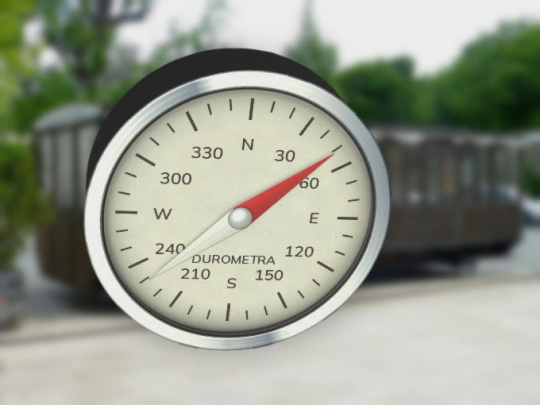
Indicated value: 50 °
